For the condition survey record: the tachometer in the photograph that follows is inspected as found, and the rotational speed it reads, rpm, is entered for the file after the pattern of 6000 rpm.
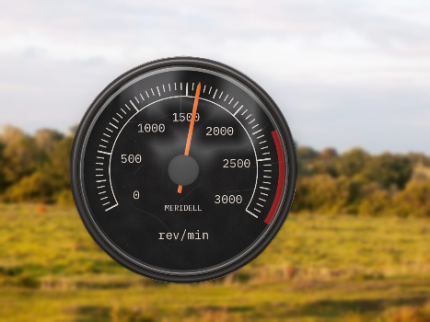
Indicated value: 1600 rpm
